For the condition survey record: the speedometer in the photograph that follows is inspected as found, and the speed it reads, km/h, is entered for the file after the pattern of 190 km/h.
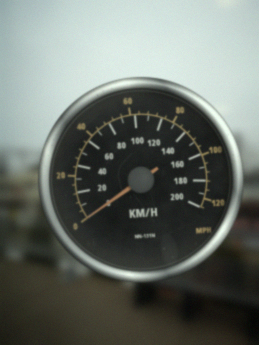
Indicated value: 0 km/h
